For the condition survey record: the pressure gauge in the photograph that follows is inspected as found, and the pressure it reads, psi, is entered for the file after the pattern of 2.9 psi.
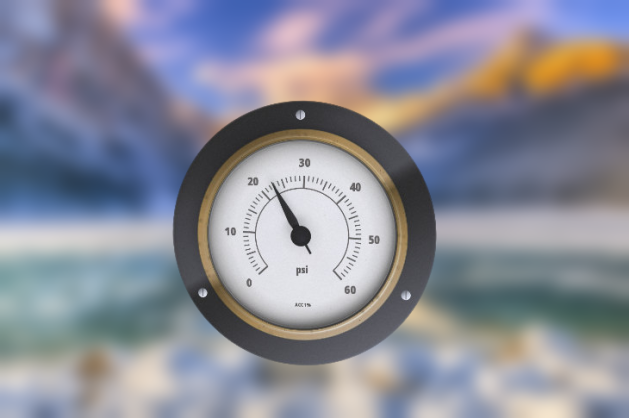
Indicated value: 23 psi
